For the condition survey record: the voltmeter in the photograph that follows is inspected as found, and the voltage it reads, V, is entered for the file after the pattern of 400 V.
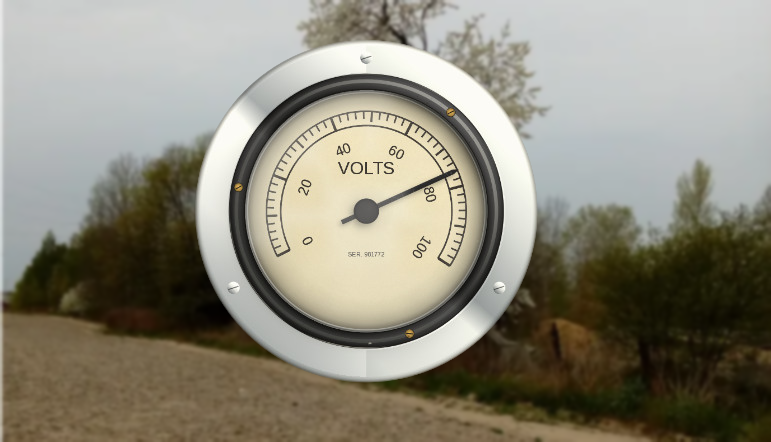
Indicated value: 76 V
